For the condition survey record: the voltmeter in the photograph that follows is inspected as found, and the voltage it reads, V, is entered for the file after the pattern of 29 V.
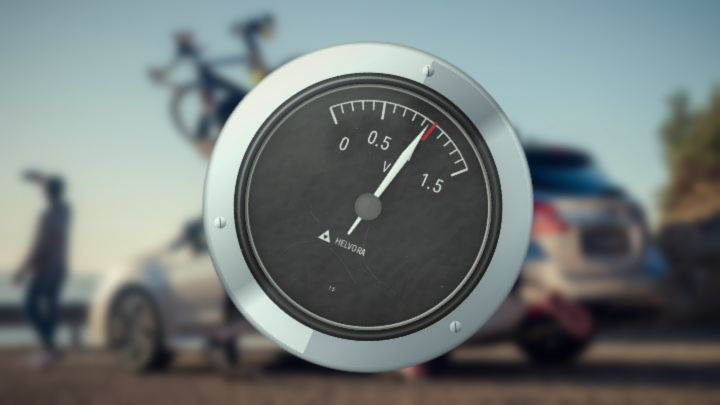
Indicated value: 0.95 V
